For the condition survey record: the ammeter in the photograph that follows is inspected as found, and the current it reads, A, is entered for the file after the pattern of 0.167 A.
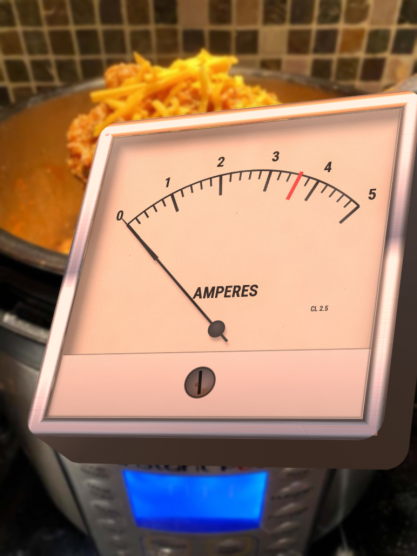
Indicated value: 0 A
